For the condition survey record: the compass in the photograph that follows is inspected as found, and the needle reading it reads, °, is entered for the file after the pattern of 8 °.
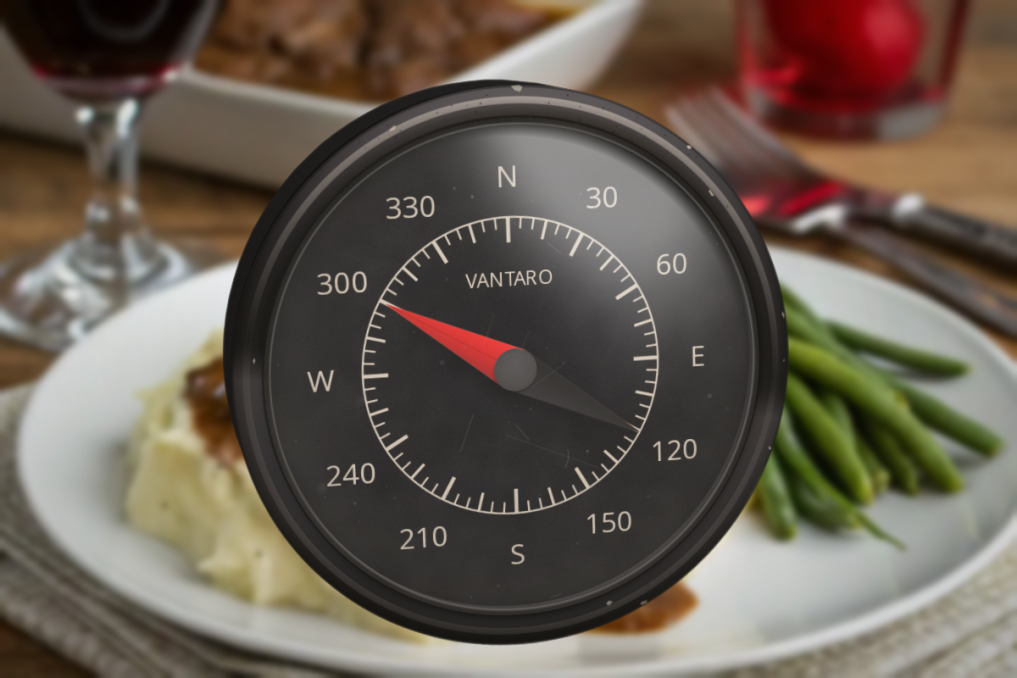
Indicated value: 300 °
